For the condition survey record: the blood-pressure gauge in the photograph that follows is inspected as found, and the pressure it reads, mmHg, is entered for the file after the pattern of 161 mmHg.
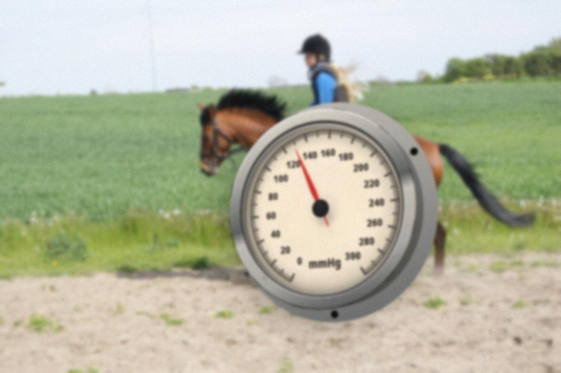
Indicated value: 130 mmHg
